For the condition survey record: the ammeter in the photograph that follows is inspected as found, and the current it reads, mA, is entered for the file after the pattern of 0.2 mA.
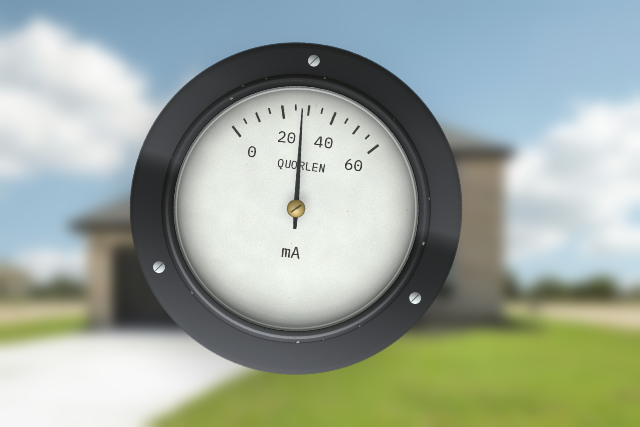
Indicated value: 27.5 mA
